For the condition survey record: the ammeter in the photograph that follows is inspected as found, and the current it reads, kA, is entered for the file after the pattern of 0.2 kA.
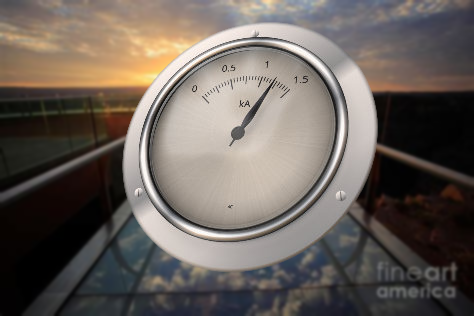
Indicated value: 1.25 kA
